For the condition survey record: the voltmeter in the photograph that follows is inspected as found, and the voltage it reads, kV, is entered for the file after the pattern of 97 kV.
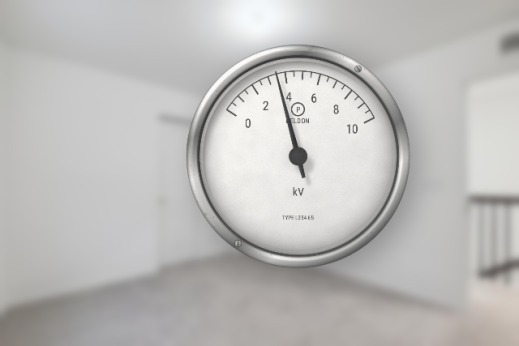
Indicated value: 3.5 kV
